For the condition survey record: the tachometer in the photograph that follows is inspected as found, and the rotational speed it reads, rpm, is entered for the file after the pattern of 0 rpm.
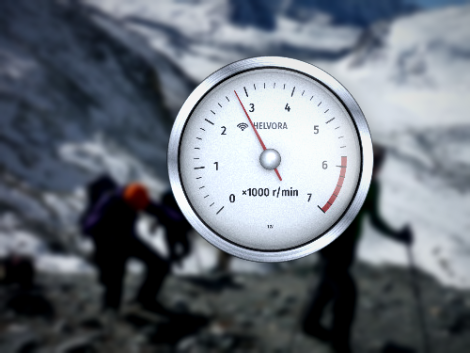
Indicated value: 2800 rpm
